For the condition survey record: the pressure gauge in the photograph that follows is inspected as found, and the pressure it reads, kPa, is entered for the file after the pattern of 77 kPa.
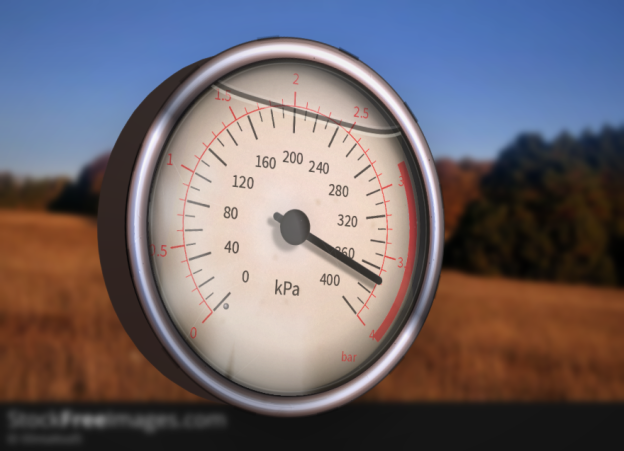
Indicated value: 370 kPa
